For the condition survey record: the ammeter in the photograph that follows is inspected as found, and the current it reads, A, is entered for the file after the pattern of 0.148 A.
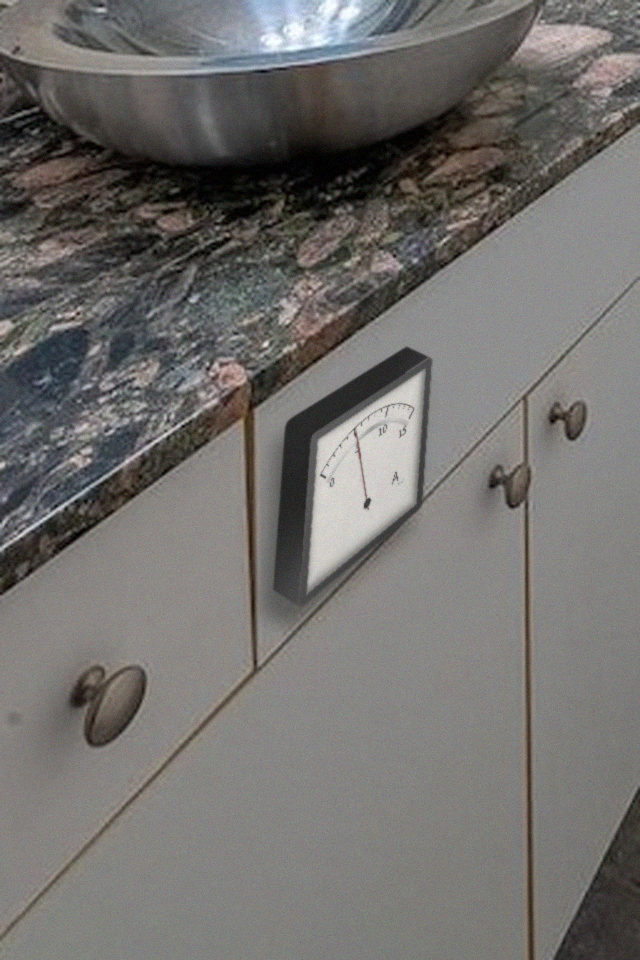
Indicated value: 5 A
